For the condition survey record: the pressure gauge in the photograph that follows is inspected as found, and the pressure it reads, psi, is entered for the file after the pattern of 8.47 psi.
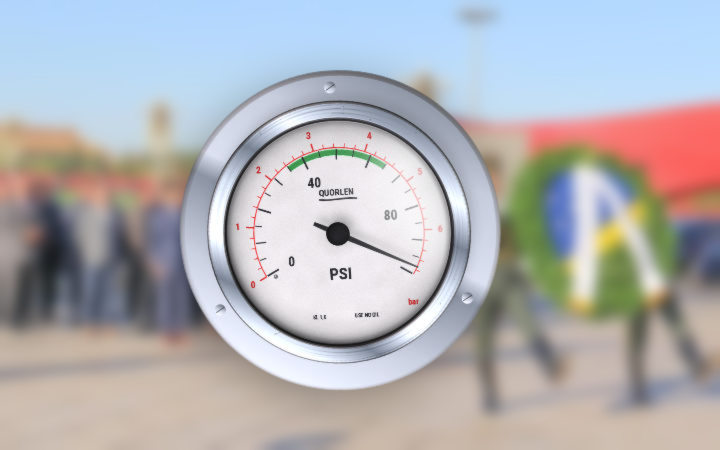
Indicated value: 97.5 psi
